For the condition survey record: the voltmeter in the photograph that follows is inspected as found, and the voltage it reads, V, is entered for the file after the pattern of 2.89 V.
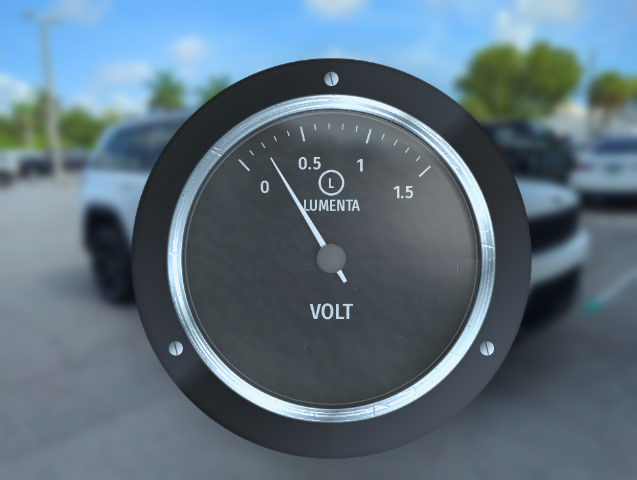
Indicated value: 0.2 V
